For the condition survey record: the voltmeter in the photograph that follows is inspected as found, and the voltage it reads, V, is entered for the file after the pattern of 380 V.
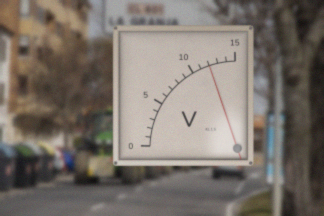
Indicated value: 12 V
